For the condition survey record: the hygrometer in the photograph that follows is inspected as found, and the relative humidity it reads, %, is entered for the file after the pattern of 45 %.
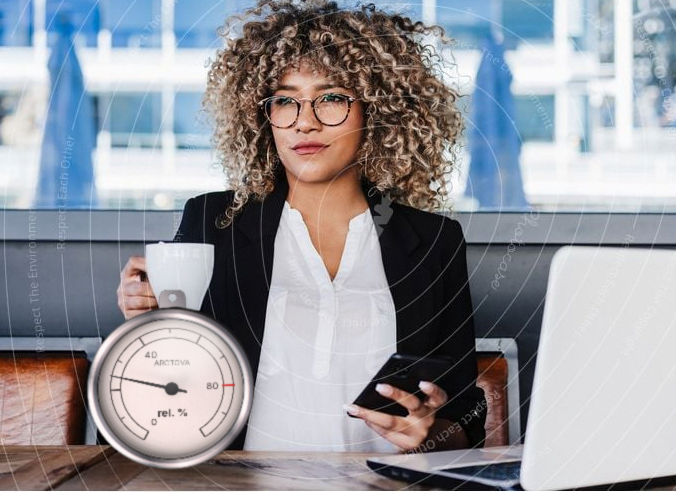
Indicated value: 25 %
